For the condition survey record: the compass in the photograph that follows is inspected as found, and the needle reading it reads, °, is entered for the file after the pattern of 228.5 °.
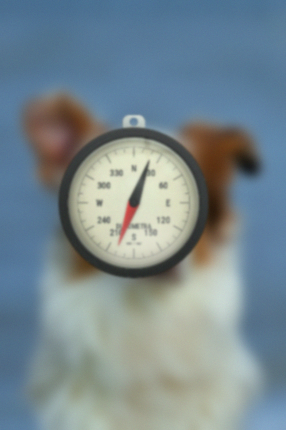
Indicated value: 200 °
